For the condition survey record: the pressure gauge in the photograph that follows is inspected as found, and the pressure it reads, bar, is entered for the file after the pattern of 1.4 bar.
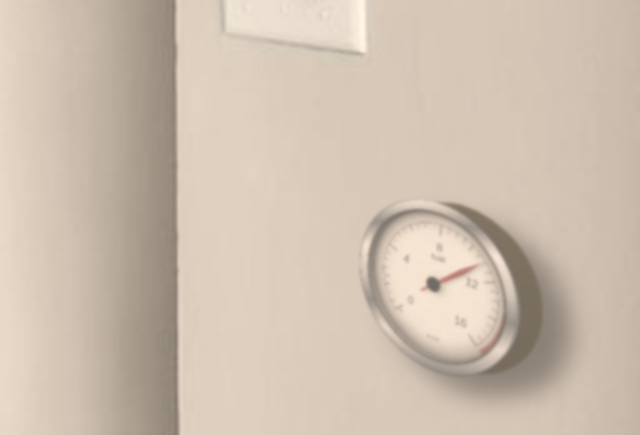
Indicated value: 11 bar
